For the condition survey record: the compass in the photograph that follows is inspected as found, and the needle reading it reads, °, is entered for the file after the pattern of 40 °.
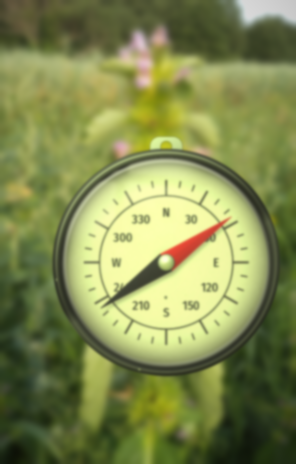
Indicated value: 55 °
